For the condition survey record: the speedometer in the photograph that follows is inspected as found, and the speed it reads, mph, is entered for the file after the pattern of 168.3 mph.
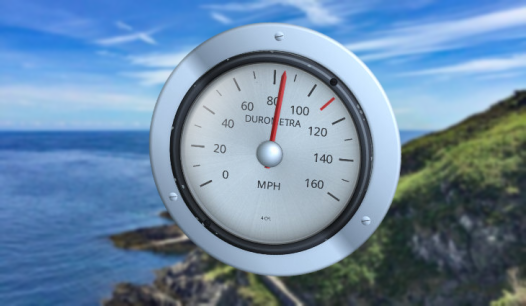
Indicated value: 85 mph
